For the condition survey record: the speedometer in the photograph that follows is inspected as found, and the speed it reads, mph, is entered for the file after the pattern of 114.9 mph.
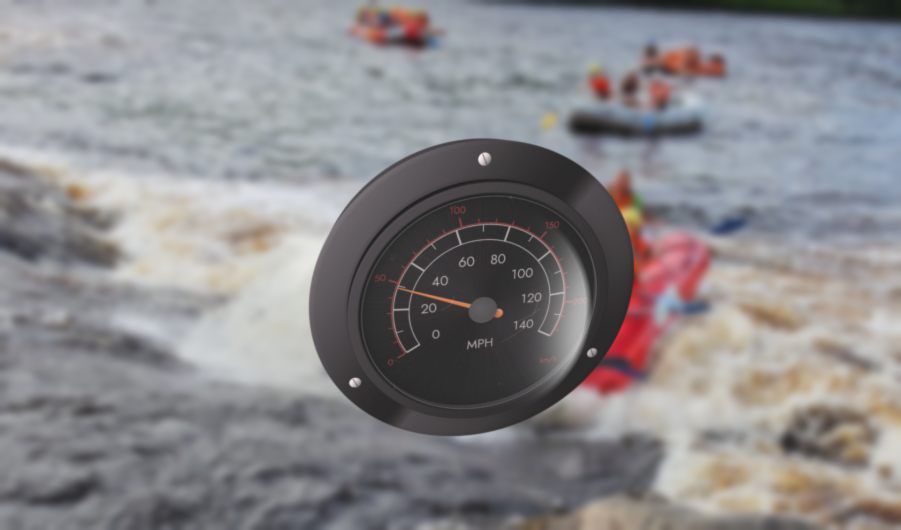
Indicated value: 30 mph
